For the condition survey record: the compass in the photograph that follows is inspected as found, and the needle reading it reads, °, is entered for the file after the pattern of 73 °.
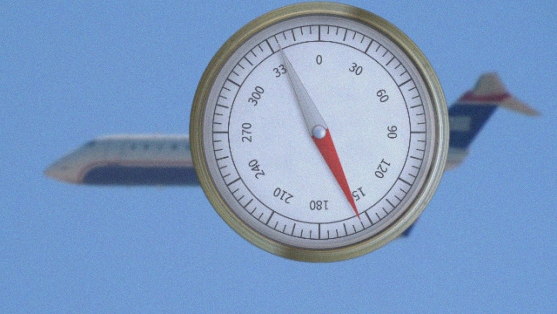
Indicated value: 155 °
